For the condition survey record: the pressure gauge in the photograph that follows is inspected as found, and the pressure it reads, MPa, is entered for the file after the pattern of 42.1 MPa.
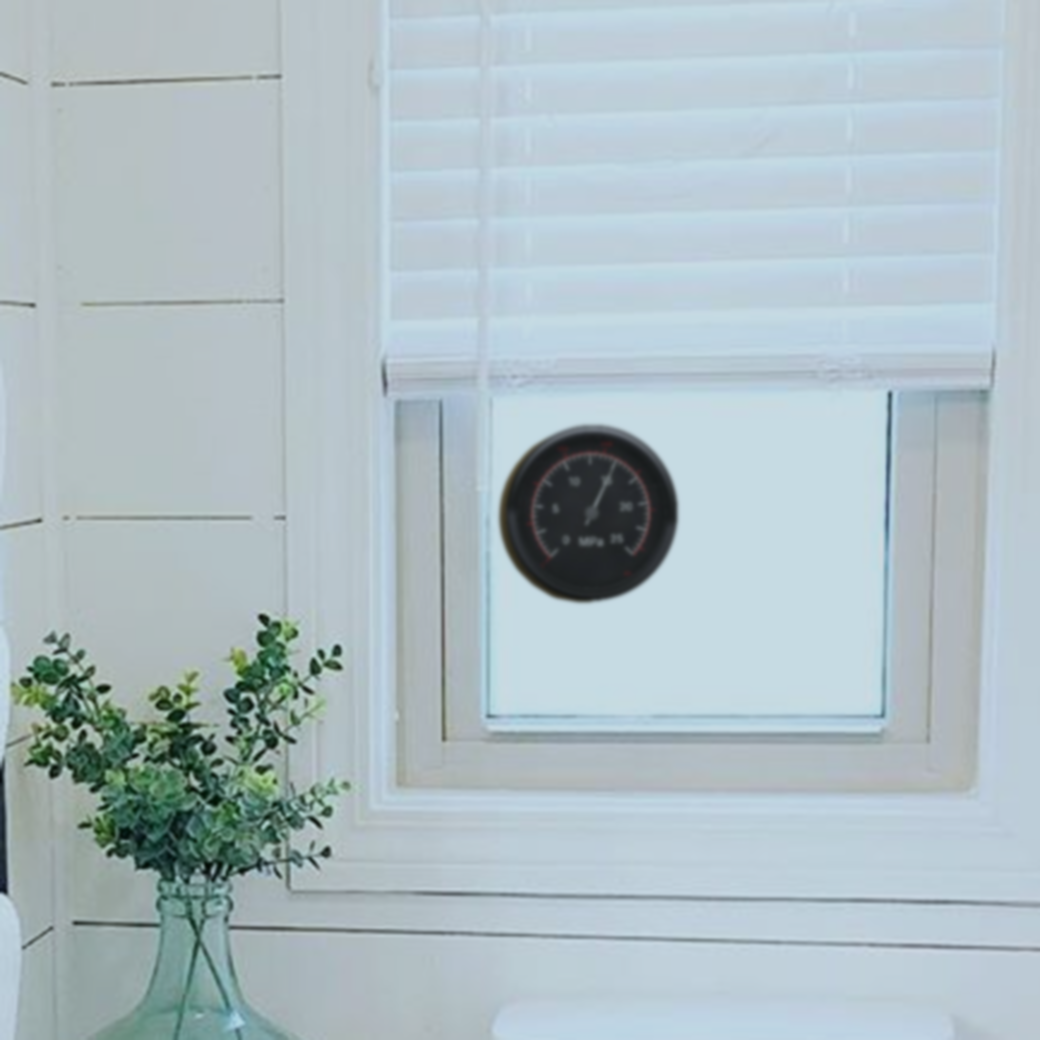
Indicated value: 15 MPa
